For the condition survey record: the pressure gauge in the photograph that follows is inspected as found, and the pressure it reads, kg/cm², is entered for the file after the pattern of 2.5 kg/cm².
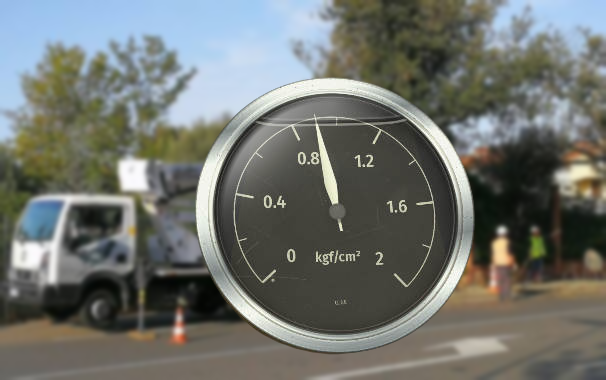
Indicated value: 0.9 kg/cm²
